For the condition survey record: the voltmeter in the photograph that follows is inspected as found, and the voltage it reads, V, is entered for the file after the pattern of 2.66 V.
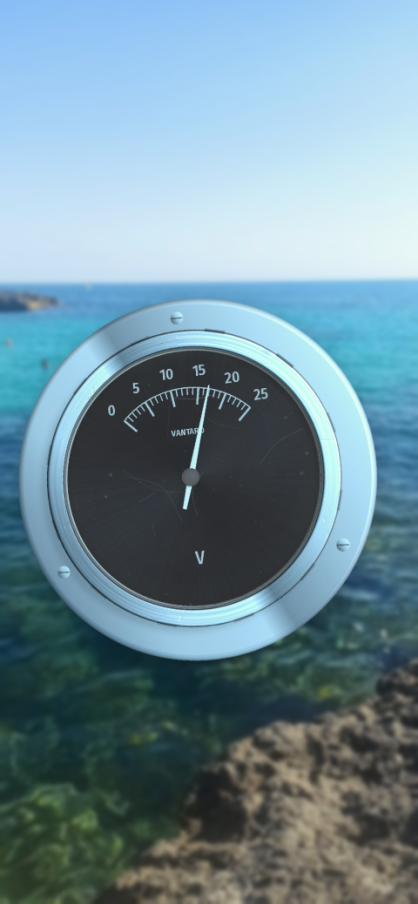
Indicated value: 17 V
